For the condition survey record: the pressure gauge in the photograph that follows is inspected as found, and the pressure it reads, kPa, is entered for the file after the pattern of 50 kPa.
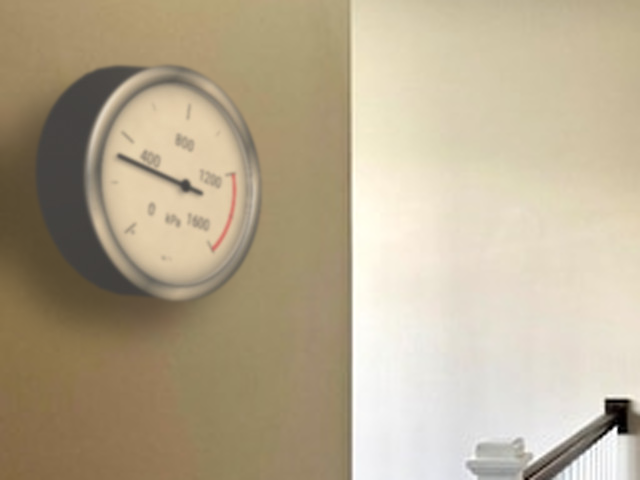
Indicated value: 300 kPa
